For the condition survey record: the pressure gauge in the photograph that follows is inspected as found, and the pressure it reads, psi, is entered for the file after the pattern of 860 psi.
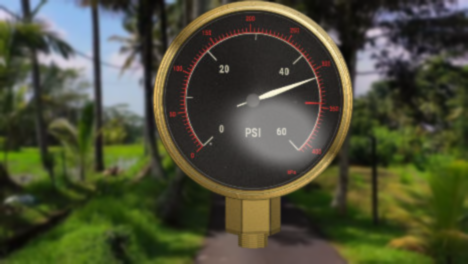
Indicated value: 45 psi
